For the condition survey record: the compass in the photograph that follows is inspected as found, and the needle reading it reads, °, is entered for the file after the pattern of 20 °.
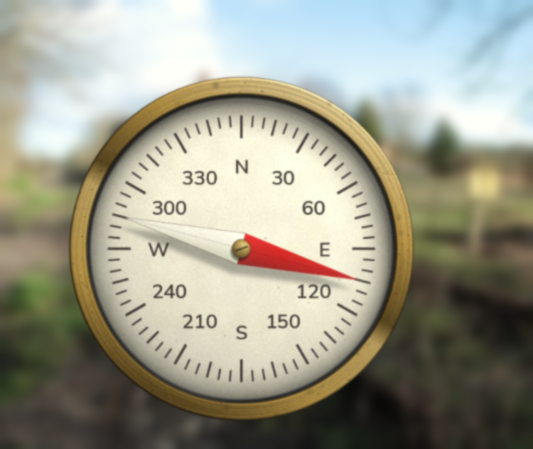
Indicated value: 105 °
